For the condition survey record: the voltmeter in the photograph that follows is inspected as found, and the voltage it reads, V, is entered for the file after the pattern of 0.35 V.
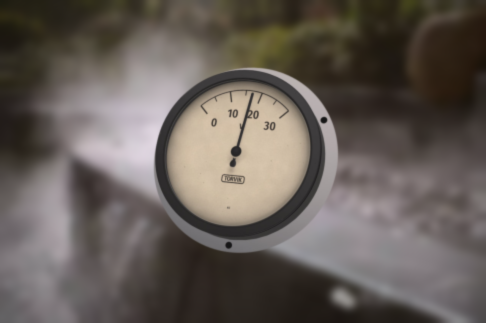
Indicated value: 17.5 V
